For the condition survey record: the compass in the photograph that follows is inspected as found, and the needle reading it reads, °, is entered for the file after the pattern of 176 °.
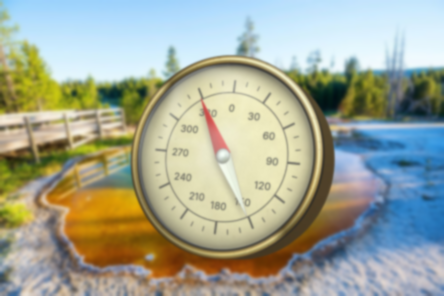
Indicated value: 330 °
